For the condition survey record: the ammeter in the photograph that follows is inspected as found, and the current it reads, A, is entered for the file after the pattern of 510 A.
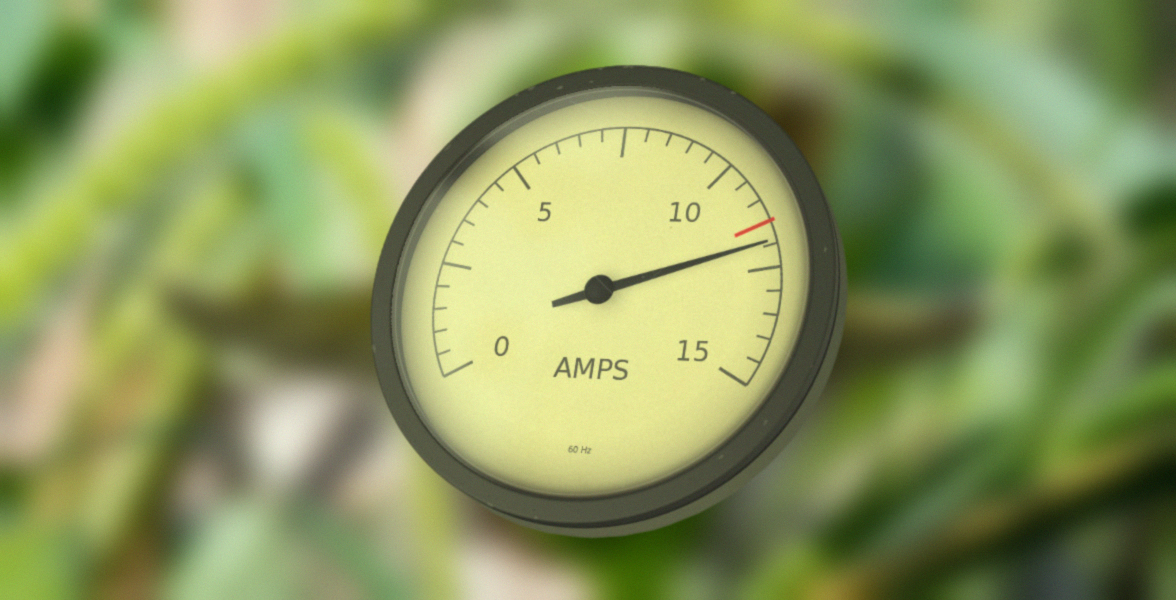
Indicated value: 12 A
